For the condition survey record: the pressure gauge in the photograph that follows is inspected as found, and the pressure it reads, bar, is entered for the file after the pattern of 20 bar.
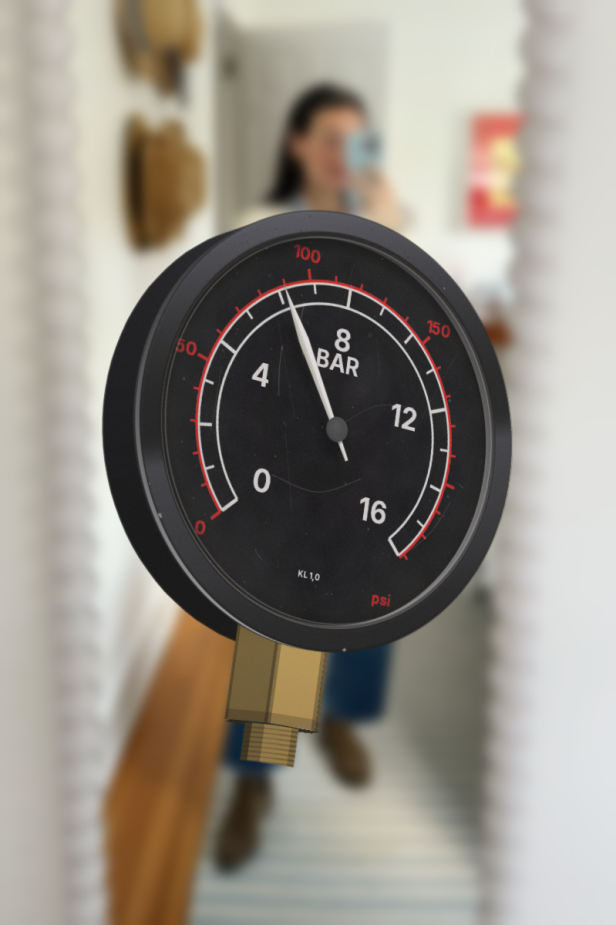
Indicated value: 6 bar
